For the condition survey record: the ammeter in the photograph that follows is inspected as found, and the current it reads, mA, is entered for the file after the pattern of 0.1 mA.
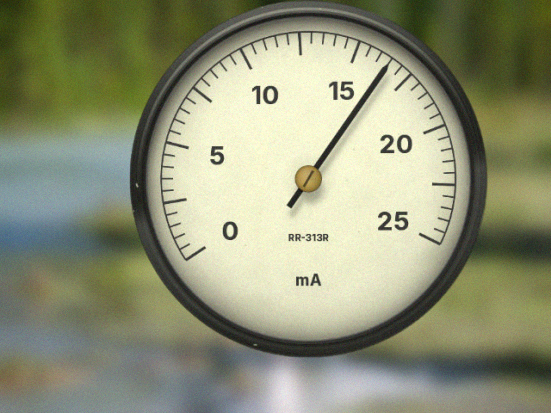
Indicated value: 16.5 mA
